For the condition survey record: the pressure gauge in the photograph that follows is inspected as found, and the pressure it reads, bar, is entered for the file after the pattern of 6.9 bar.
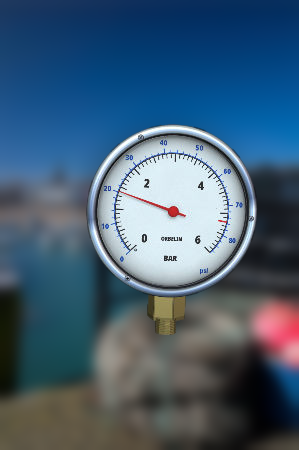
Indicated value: 1.4 bar
